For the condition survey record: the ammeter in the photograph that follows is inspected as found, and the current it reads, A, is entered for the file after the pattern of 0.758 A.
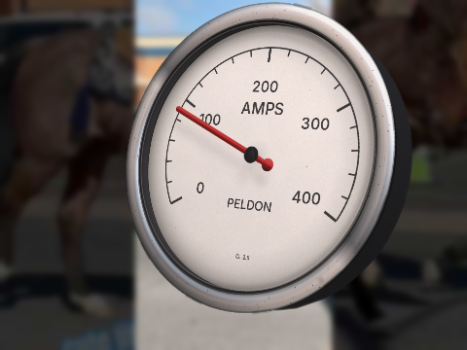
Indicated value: 90 A
